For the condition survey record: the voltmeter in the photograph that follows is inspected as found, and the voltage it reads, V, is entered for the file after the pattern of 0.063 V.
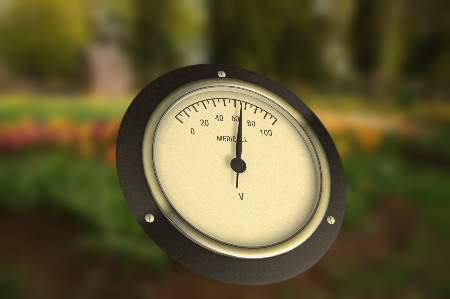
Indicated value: 65 V
